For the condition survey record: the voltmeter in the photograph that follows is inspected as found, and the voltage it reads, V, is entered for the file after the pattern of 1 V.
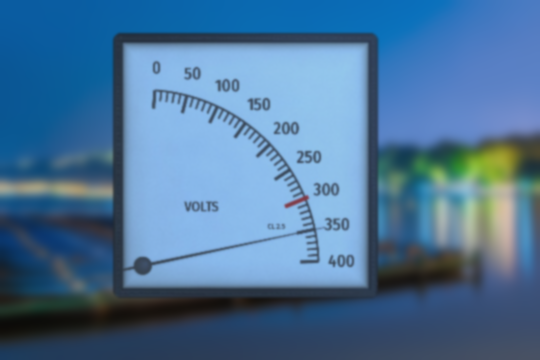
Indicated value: 350 V
